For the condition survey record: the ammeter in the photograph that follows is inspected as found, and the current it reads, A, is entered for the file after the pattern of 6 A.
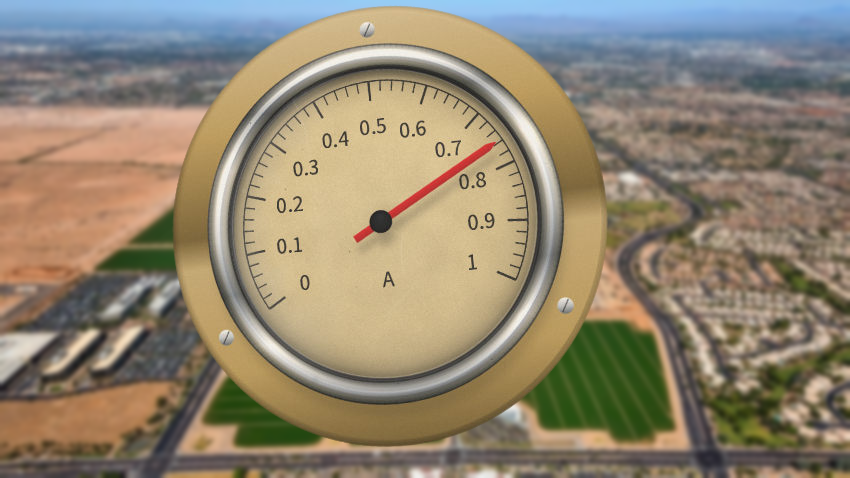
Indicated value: 0.76 A
